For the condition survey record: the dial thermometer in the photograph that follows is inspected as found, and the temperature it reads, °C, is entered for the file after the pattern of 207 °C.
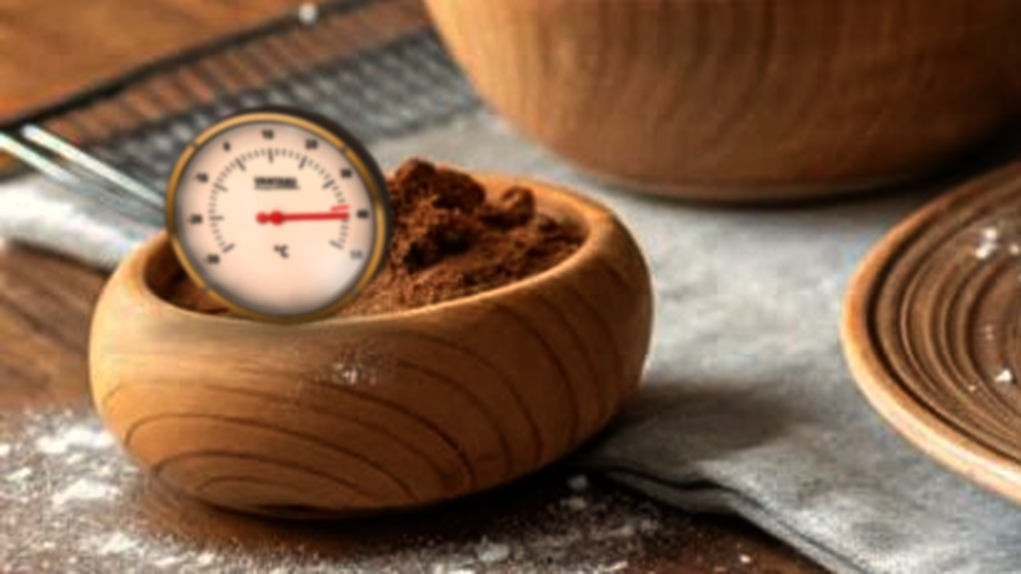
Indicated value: 40 °C
